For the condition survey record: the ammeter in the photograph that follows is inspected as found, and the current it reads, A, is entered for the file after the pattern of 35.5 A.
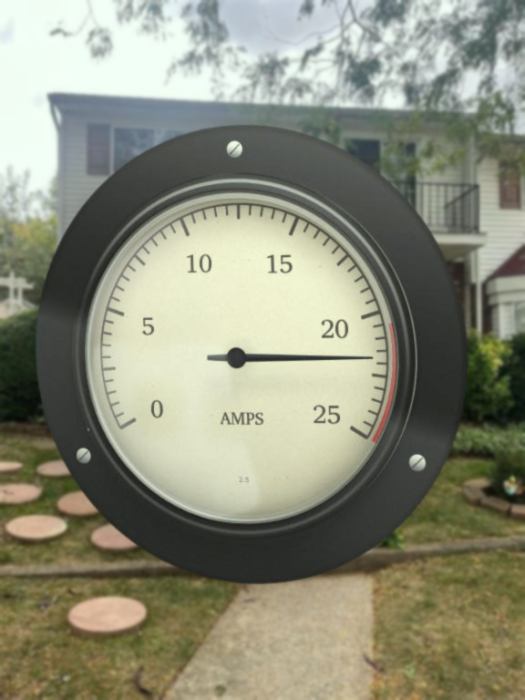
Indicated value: 21.75 A
